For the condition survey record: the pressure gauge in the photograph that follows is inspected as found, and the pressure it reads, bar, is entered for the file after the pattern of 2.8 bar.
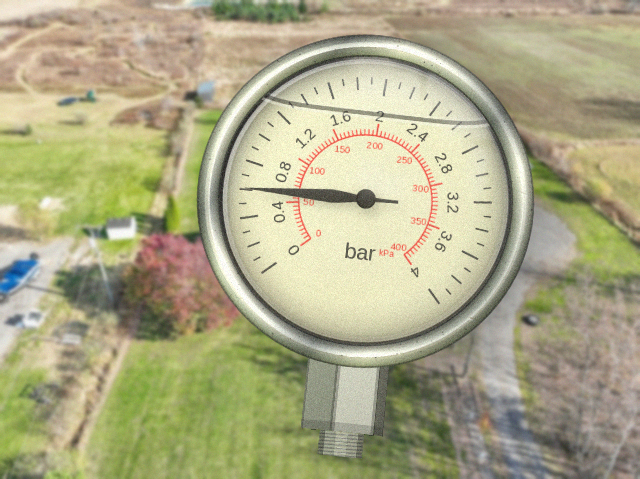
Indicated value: 0.6 bar
